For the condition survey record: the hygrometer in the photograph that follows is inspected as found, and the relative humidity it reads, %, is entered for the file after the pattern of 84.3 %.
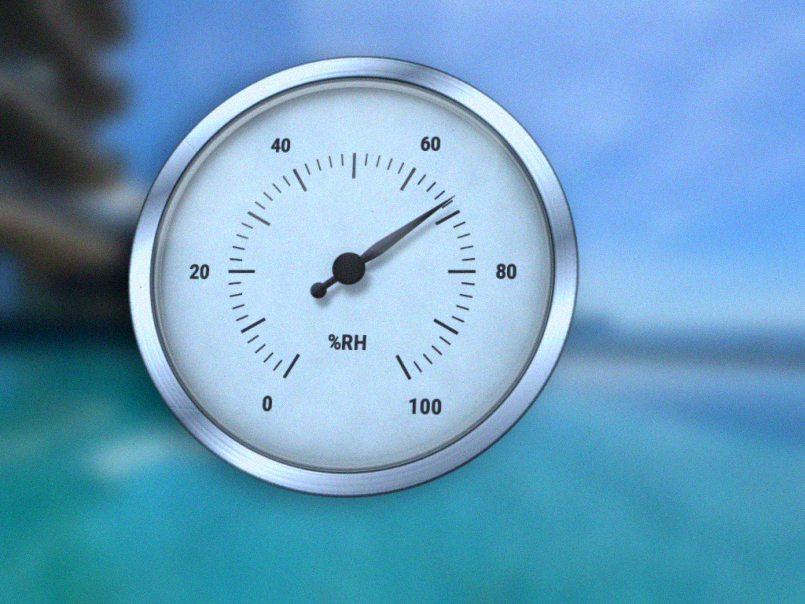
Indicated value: 68 %
